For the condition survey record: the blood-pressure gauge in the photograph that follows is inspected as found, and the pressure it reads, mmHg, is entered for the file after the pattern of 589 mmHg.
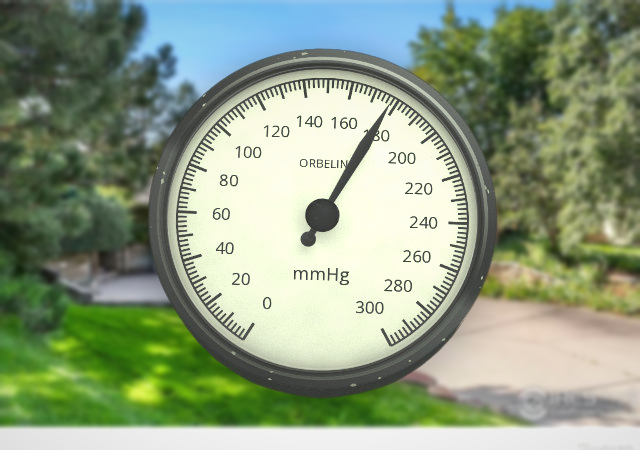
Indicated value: 178 mmHg
